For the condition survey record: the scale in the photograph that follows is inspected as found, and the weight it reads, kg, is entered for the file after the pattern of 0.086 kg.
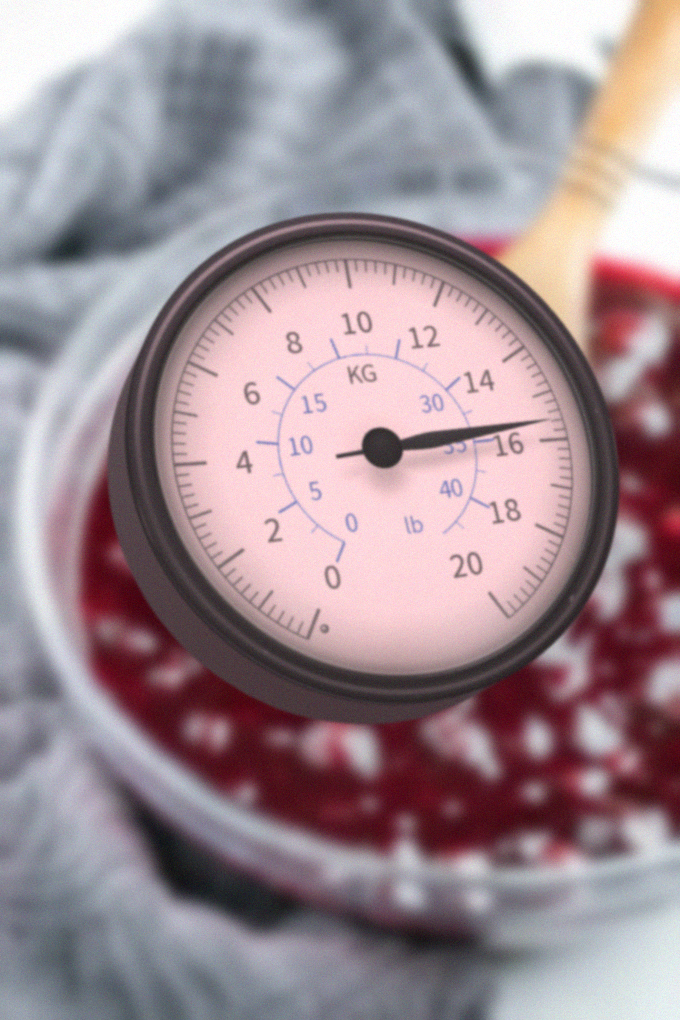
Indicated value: 15.6 kg
